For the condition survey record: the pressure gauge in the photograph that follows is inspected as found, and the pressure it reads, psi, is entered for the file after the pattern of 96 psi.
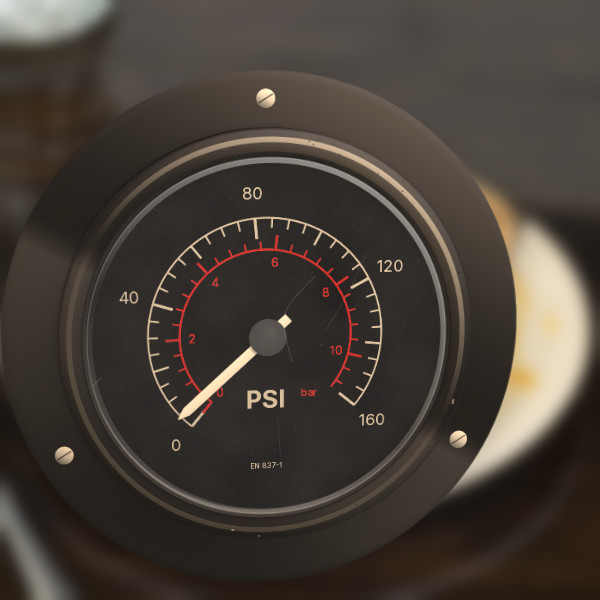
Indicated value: 5 psi
